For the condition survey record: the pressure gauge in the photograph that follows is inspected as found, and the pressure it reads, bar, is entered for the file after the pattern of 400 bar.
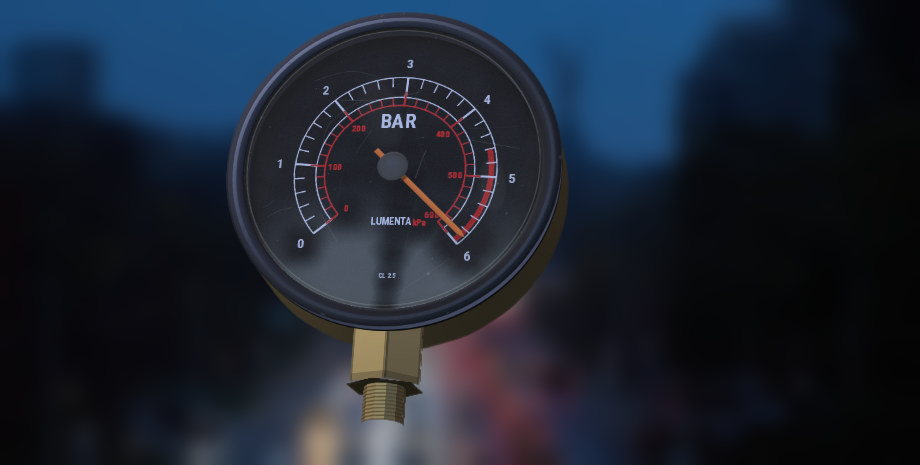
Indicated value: 5.9 bar
